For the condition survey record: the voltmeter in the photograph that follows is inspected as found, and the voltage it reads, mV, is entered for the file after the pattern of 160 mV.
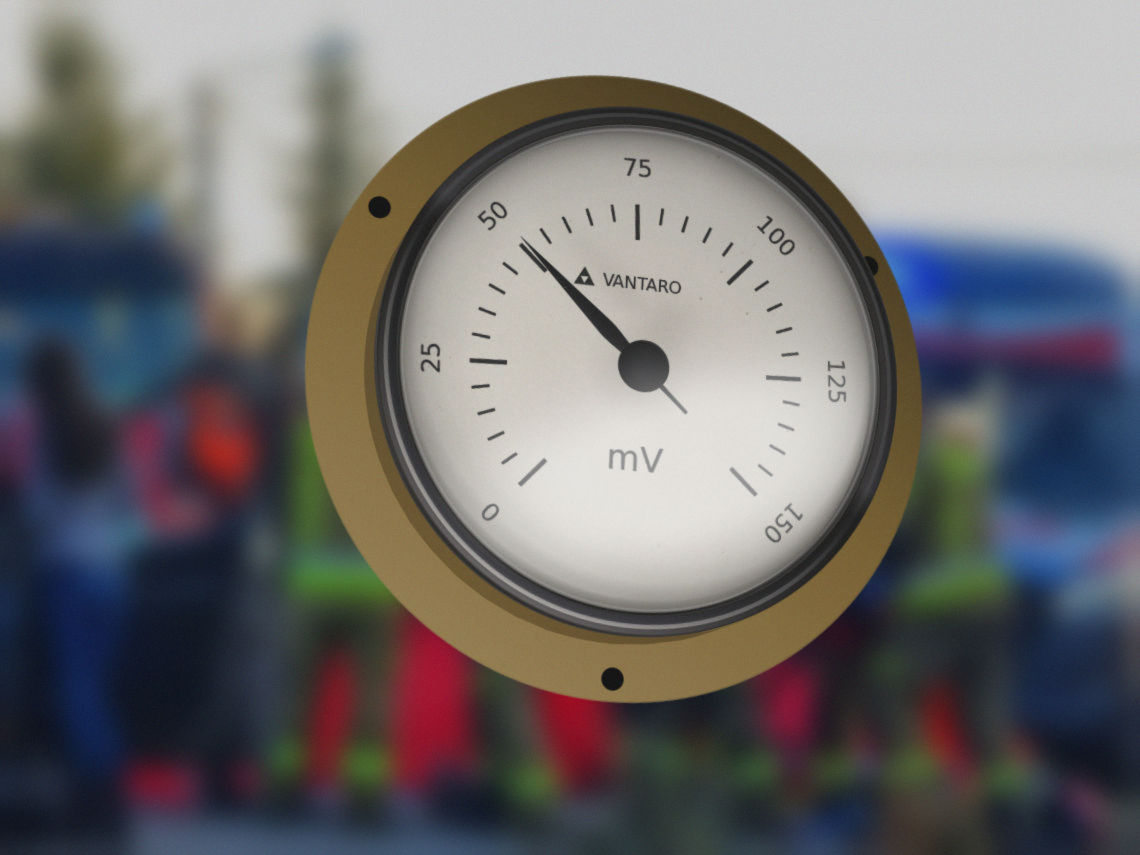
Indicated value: 50 mV
